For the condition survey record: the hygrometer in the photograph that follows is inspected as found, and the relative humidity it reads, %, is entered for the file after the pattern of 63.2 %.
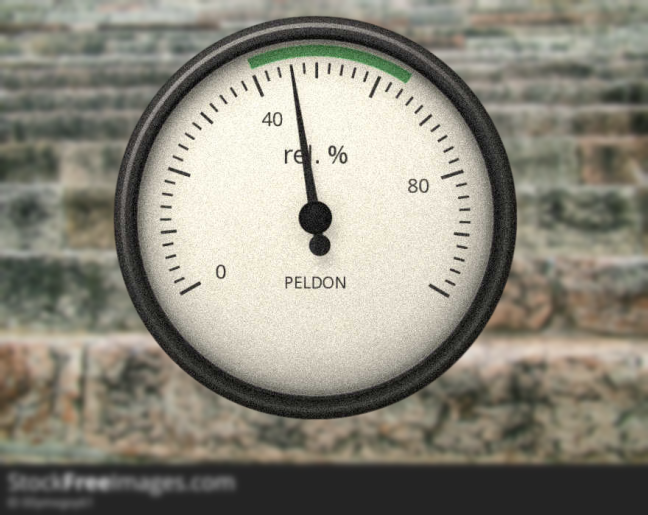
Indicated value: 46 %
